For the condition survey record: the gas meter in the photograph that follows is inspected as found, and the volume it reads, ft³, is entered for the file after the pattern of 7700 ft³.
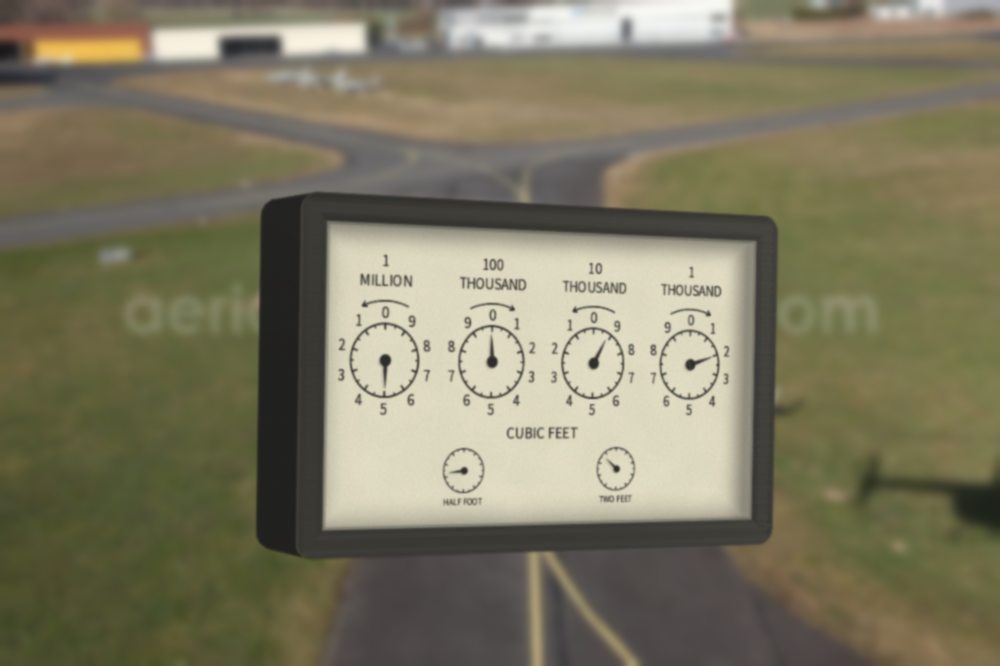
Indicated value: 499200 ft³
